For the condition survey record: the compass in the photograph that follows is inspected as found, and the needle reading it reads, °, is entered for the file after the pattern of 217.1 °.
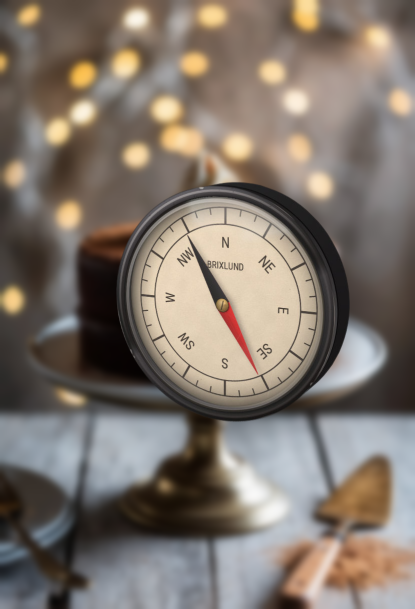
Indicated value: 150 °
